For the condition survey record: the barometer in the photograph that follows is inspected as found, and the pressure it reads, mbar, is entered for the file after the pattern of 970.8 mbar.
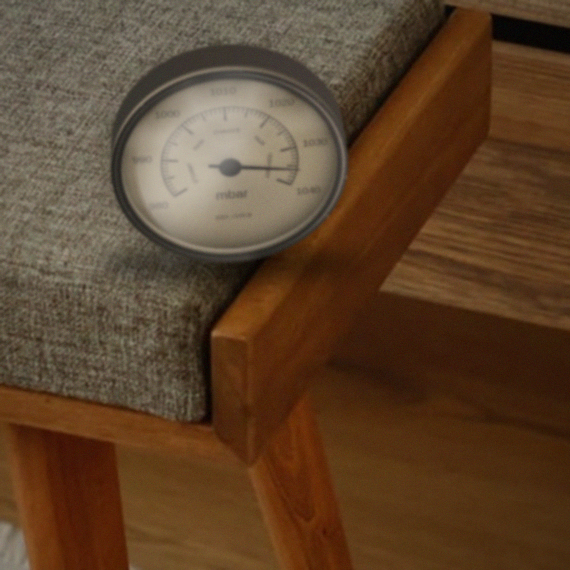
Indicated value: 1035 mbar
